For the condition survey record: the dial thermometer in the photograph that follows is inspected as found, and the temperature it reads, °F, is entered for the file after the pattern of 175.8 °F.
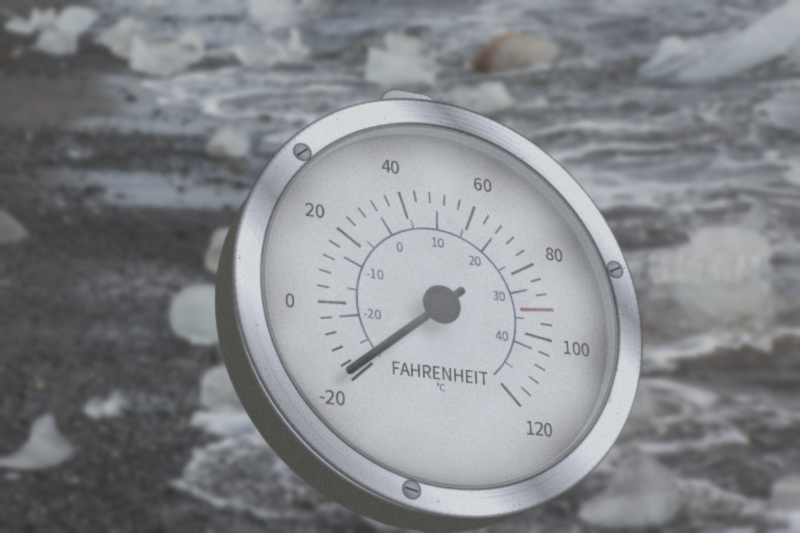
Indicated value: -18 °F
